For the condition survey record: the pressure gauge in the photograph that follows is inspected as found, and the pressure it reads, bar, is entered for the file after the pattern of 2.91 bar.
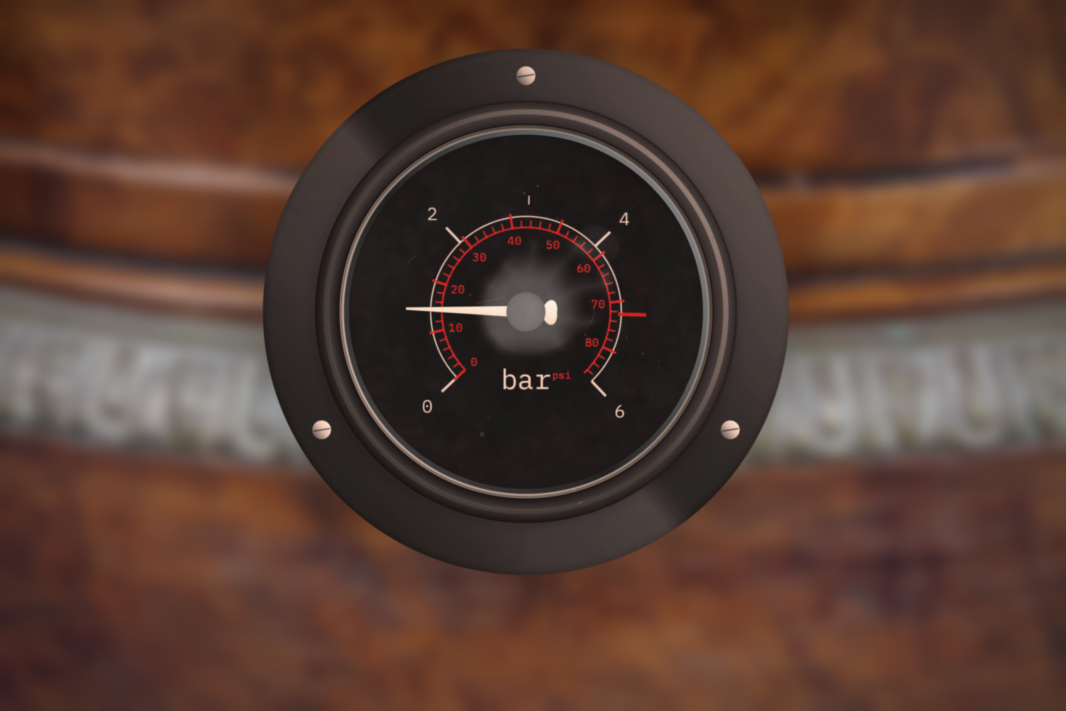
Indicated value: 1 bar
